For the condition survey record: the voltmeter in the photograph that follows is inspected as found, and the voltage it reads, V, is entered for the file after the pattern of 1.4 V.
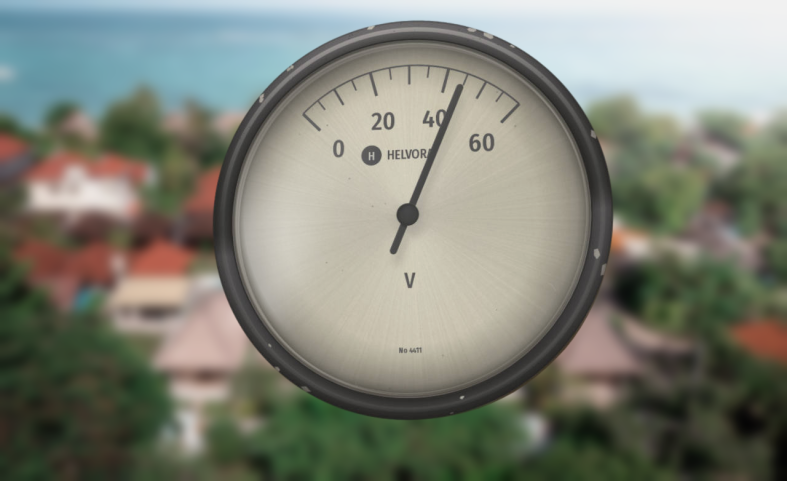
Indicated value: 45 V
